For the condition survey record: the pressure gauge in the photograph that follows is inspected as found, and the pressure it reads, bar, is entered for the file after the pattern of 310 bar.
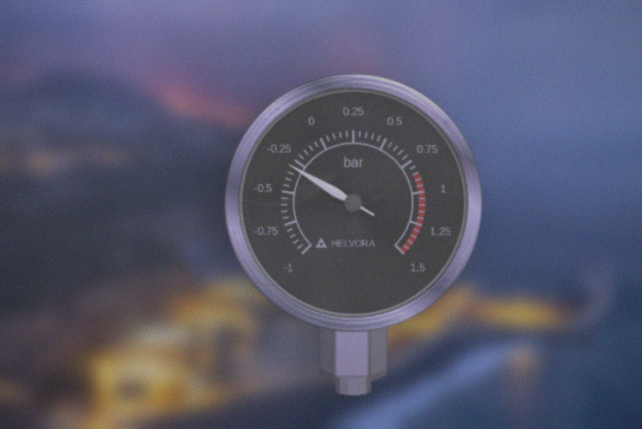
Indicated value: -0.3 bar
